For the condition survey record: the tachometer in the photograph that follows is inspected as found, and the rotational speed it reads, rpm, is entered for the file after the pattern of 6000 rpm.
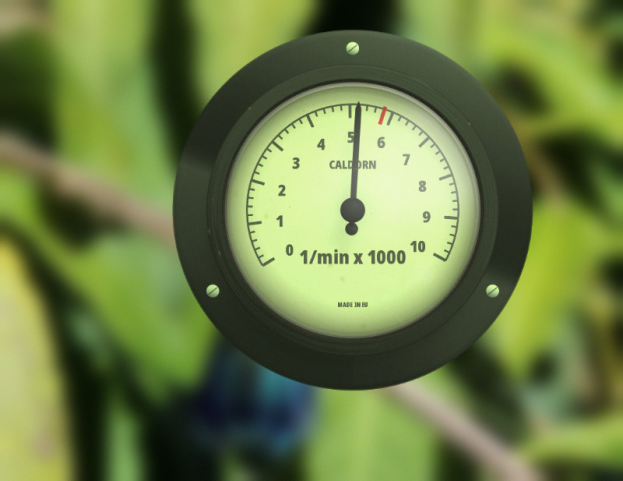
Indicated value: 5200 rpm
